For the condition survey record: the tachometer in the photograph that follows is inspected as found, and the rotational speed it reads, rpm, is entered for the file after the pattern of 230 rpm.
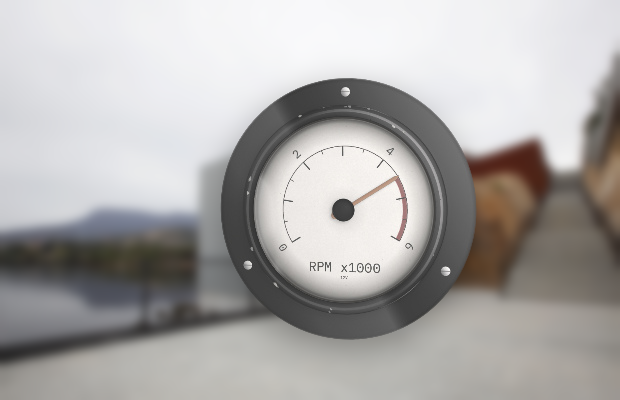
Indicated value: 4500 rpm
